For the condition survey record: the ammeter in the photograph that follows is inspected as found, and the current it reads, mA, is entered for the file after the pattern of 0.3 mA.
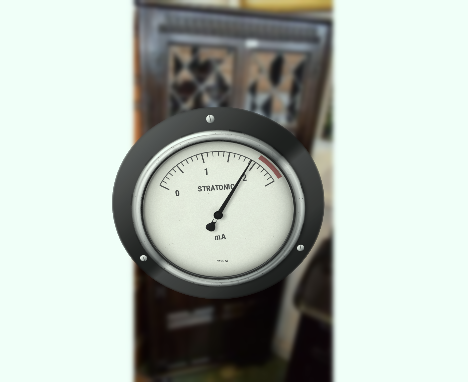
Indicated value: 1.9 mA
